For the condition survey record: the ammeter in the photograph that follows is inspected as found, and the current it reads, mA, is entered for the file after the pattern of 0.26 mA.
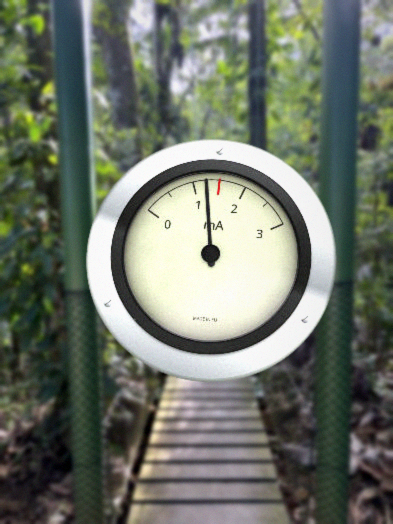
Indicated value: 1.25 mA
